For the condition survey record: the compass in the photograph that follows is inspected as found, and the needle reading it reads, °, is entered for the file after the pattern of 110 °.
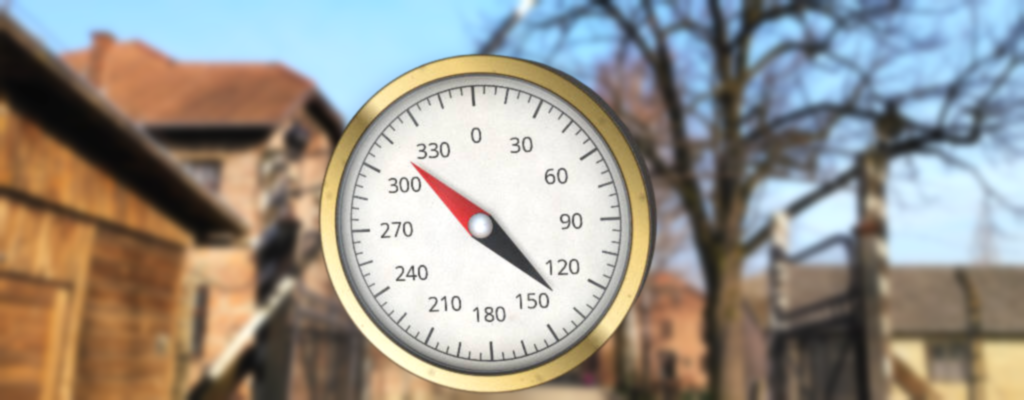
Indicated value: 315 °
